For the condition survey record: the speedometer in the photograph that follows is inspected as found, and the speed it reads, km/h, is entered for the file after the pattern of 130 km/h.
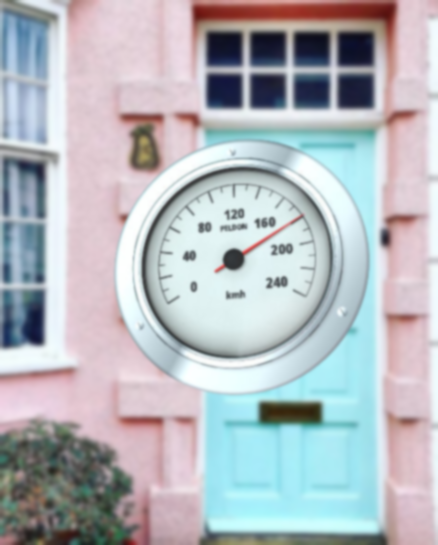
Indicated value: 180 km/h
